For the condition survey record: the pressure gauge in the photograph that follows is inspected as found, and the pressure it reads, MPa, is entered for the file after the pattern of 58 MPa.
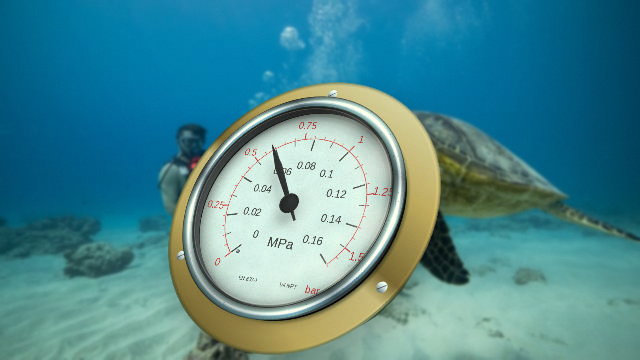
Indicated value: 0.06 MPa
